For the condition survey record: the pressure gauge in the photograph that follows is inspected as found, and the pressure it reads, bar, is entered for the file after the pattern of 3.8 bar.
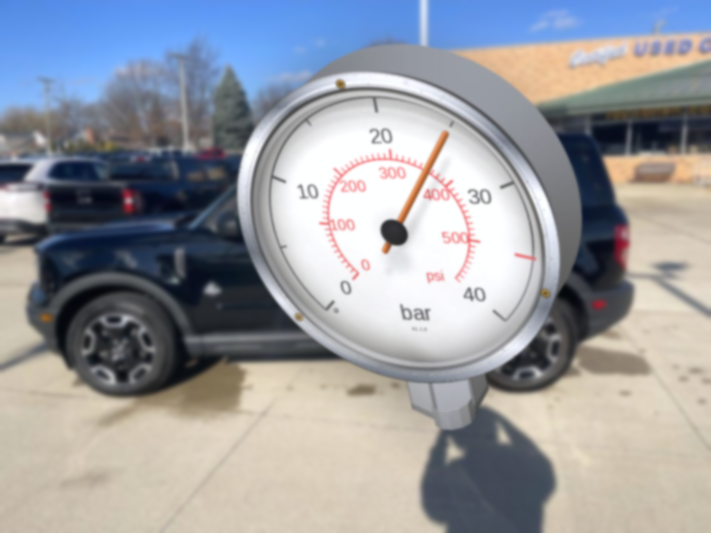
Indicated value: 25 bar
